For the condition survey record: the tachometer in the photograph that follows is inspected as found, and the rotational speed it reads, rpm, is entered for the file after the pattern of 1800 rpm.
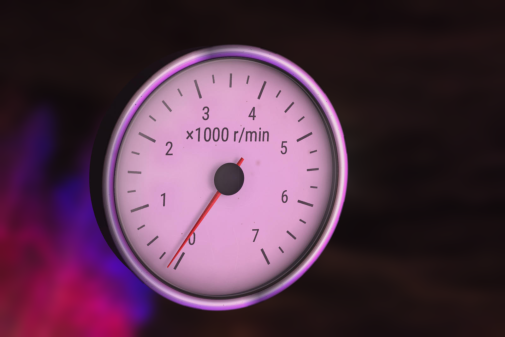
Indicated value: 125 rpm
